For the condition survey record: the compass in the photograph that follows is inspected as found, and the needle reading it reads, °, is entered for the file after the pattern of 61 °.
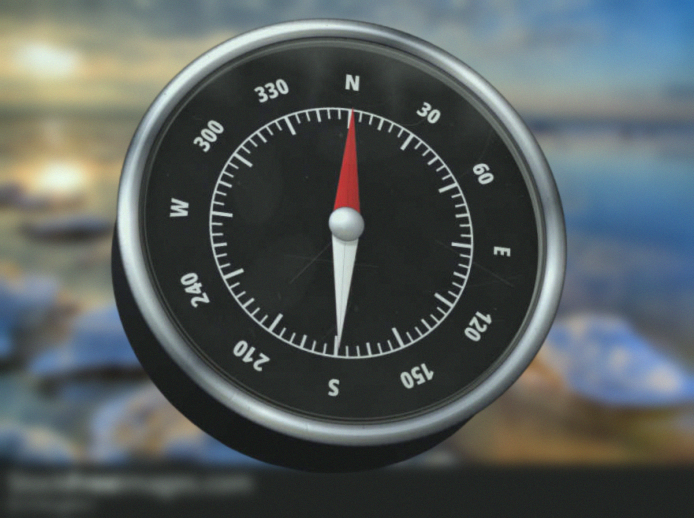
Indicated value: 0 °
